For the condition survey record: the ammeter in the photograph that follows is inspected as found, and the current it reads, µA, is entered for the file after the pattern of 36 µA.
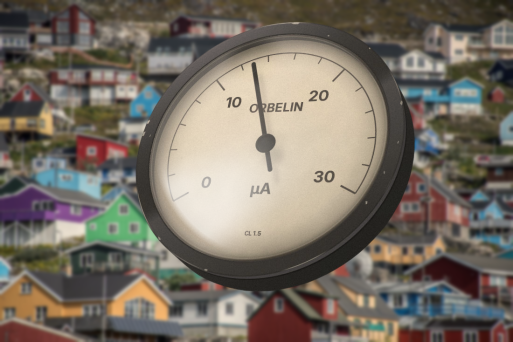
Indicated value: 13 µA
